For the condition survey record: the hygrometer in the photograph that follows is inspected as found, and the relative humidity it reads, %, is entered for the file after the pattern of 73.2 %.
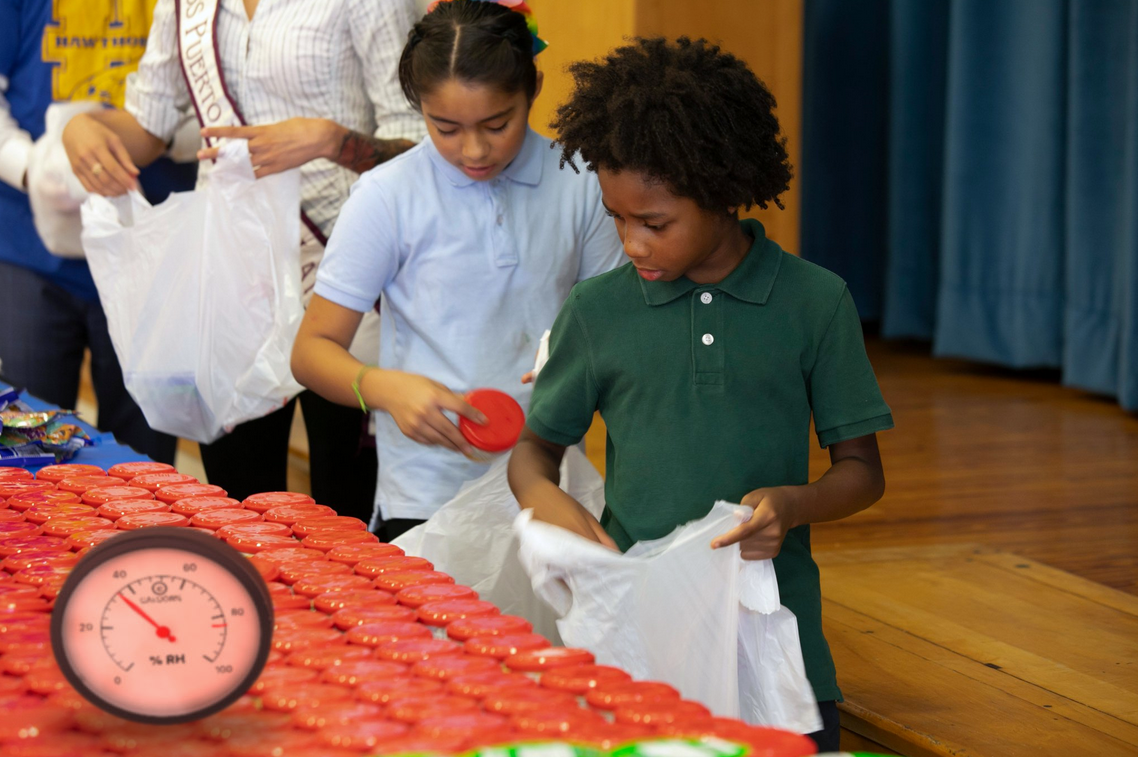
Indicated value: 36 %
